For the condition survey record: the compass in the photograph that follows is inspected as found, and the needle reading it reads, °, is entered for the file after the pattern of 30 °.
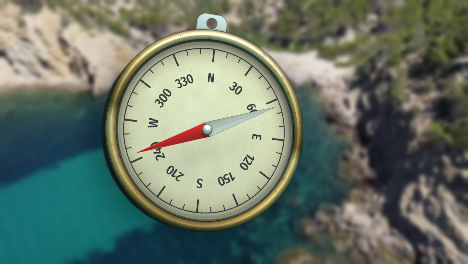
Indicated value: 245 °
